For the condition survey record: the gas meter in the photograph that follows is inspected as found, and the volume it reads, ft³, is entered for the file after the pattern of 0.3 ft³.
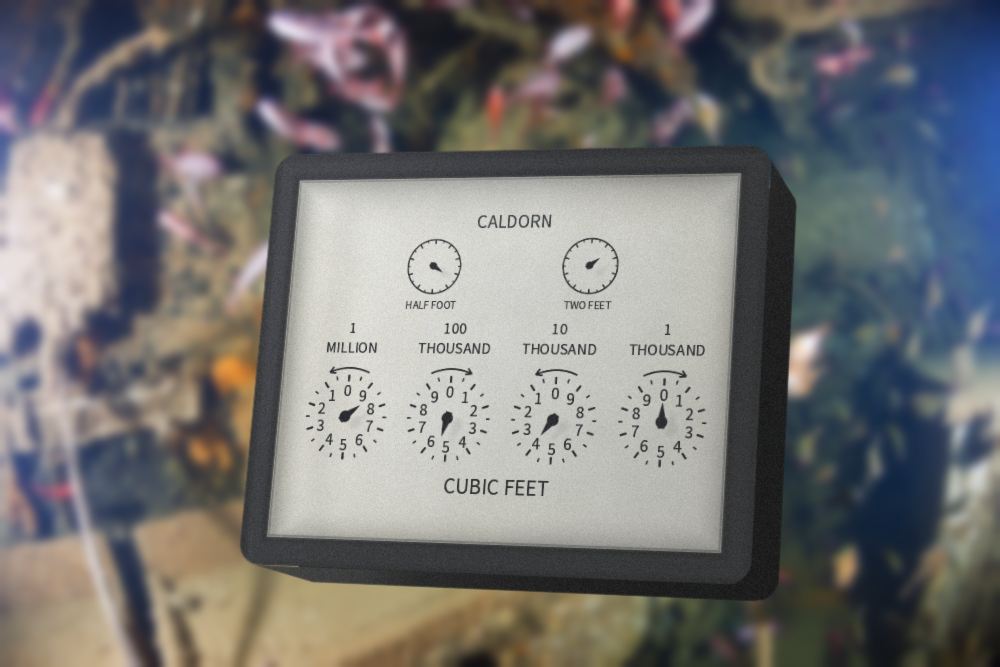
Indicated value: 854000 ft³
